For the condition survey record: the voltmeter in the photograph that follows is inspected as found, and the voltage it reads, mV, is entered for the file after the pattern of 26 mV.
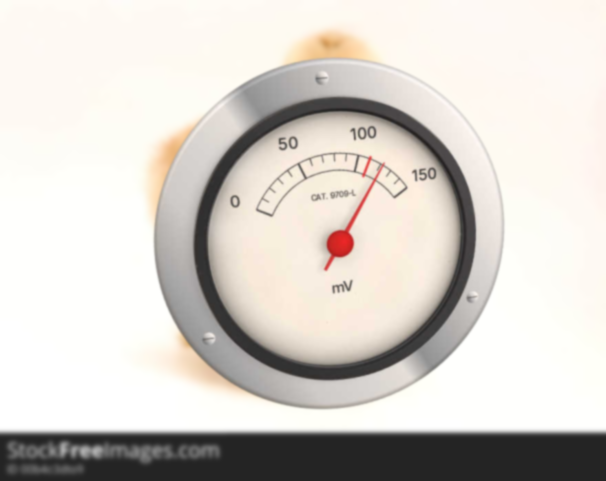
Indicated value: 120 mV
